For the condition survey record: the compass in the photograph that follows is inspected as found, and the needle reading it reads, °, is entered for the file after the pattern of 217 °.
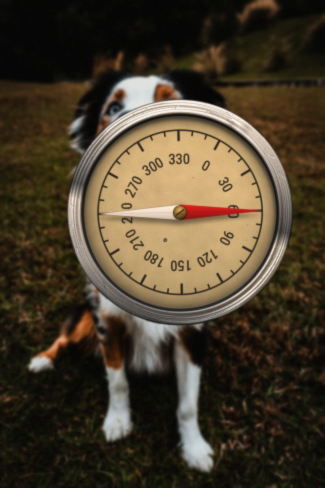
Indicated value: 60 °
